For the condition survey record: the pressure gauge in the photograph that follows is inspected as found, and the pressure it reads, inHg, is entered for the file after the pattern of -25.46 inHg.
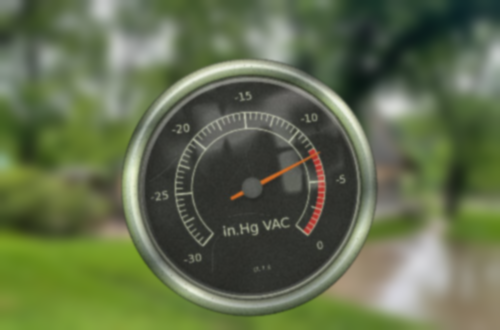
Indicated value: -7.5 inHg
